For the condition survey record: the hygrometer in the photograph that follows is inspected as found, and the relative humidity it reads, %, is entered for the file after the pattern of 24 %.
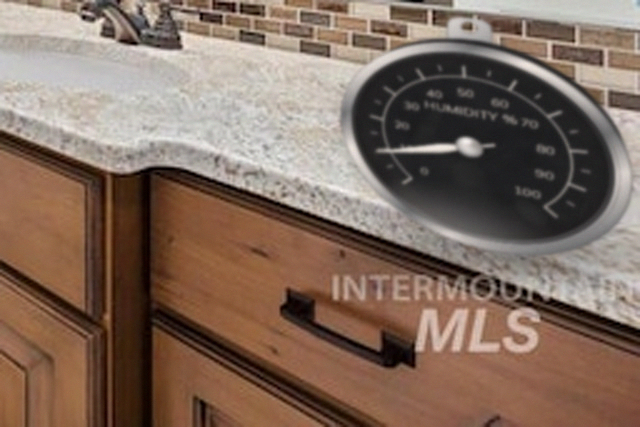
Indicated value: 10 %
